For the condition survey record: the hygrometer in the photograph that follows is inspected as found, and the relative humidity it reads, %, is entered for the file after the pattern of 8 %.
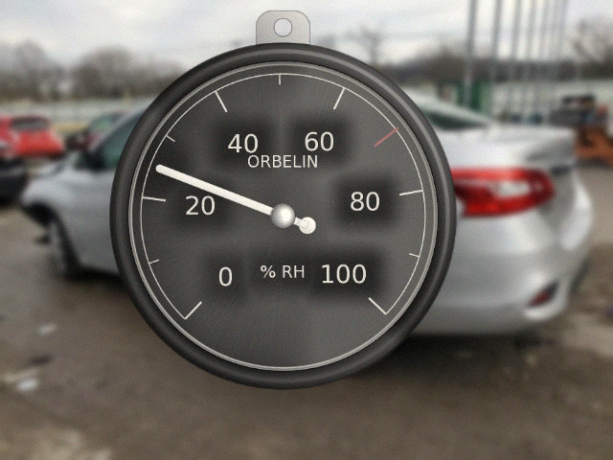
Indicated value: 25 %
